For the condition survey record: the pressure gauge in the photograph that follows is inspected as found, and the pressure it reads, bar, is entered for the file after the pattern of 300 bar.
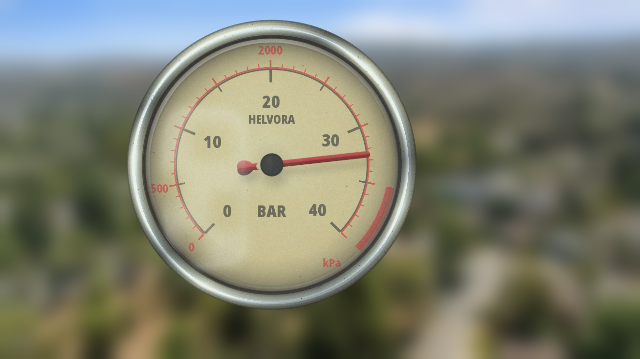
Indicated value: 32.5 bar
